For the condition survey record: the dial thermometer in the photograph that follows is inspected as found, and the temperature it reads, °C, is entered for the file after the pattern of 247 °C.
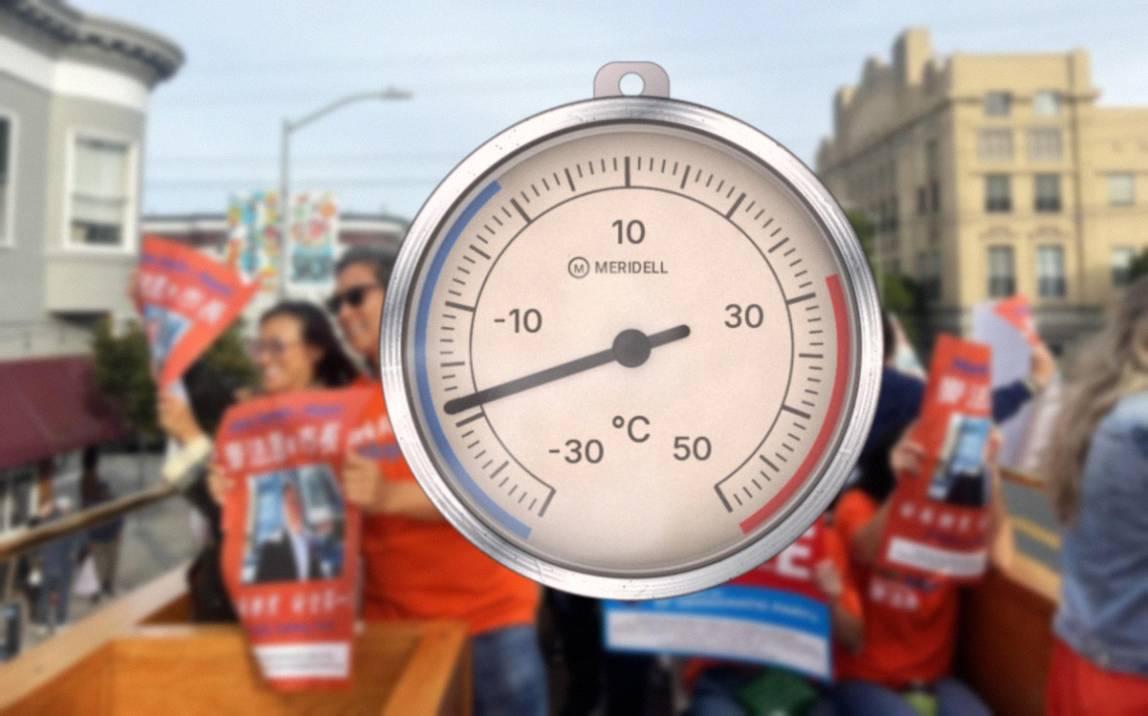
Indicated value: -18.5 °C
